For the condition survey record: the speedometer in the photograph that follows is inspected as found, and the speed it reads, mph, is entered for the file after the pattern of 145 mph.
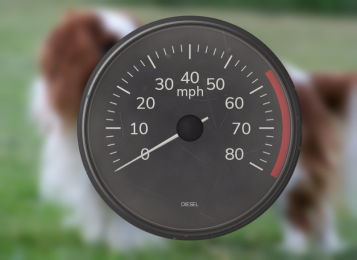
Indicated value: 0 mph
